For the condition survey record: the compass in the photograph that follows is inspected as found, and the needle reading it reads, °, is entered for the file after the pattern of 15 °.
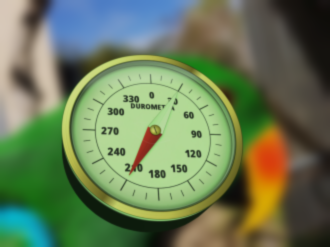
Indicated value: 210 °
